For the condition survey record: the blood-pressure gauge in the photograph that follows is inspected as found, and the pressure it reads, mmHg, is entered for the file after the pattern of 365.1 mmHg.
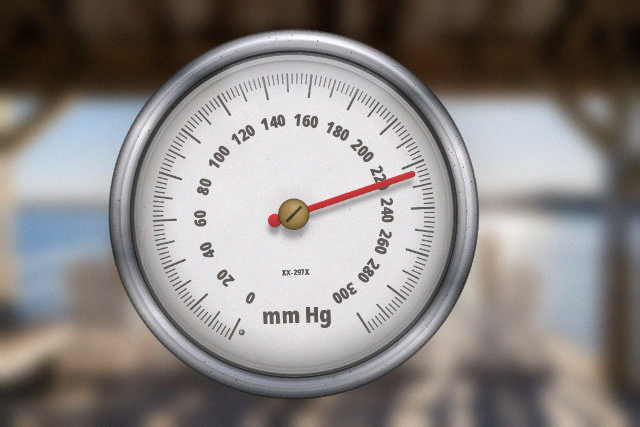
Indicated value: 224 mmHg
